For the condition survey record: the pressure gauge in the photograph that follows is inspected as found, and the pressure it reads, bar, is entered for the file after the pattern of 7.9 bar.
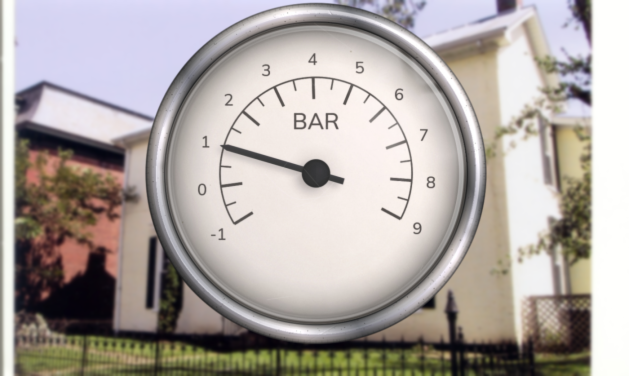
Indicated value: 1 bar
